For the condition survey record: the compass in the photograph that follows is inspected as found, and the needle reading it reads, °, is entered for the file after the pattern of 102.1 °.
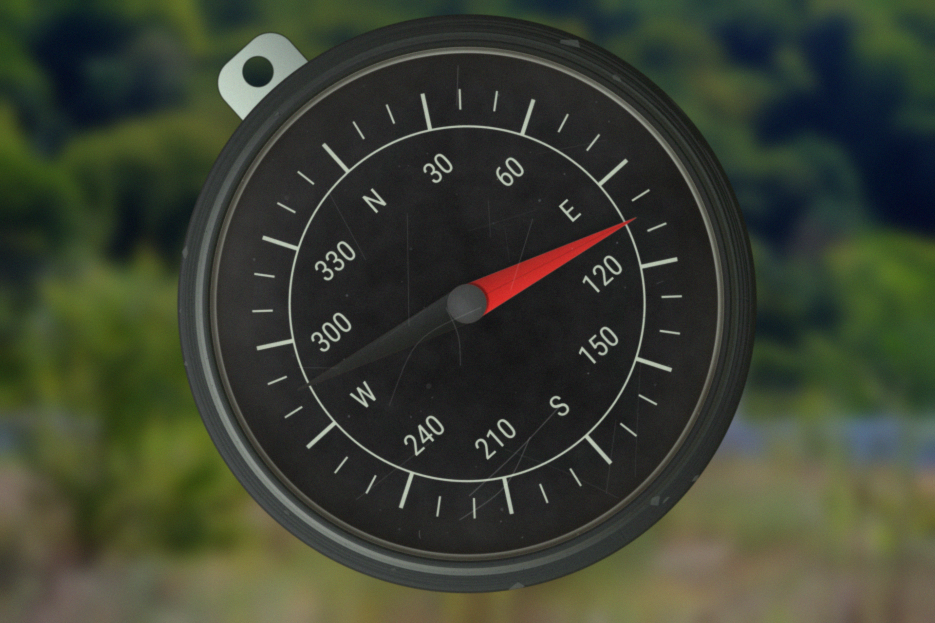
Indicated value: 105 °
